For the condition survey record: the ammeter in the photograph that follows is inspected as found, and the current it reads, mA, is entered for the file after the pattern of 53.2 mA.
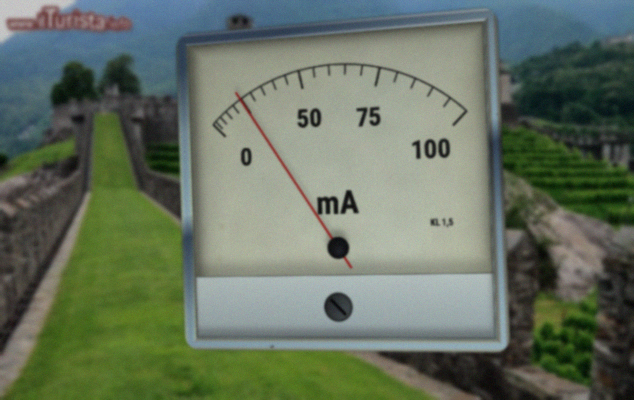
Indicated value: 25 mA
